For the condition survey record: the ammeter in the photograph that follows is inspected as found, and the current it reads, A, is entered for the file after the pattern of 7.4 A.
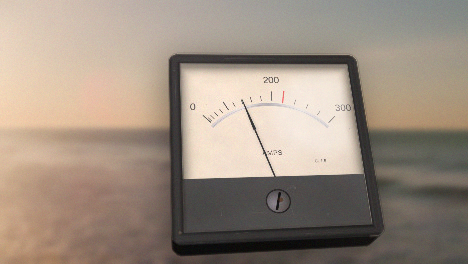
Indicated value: 140 A
